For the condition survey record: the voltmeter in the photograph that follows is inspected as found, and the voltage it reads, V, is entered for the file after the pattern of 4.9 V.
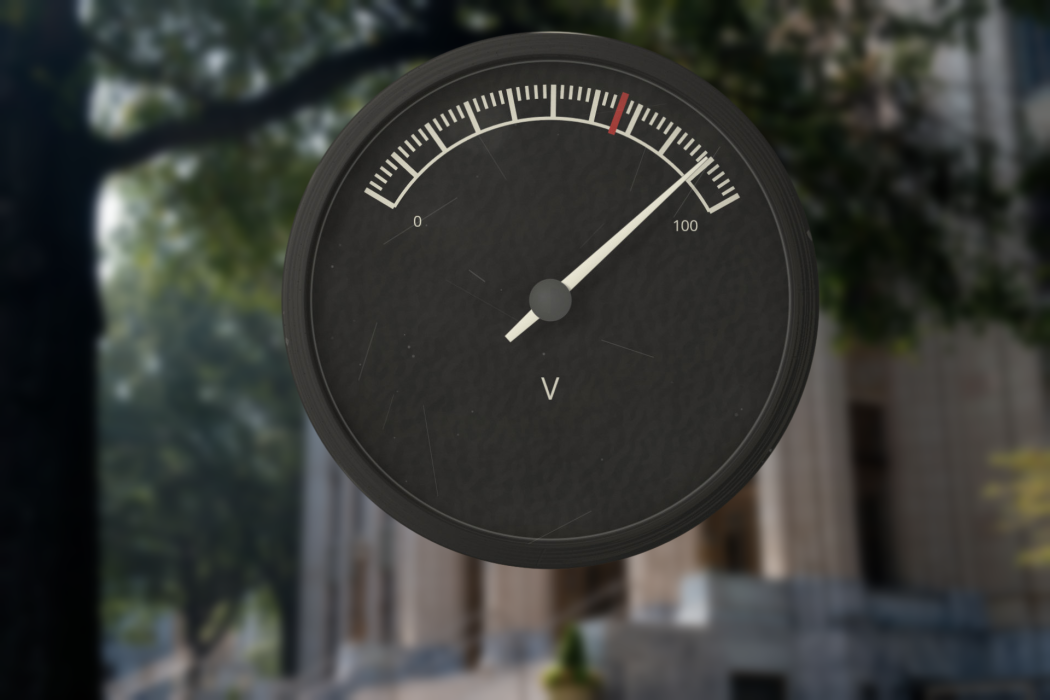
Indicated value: 89 V
